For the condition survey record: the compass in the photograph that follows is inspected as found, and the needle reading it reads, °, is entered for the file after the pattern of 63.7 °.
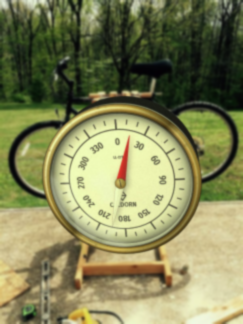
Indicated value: 15 °
